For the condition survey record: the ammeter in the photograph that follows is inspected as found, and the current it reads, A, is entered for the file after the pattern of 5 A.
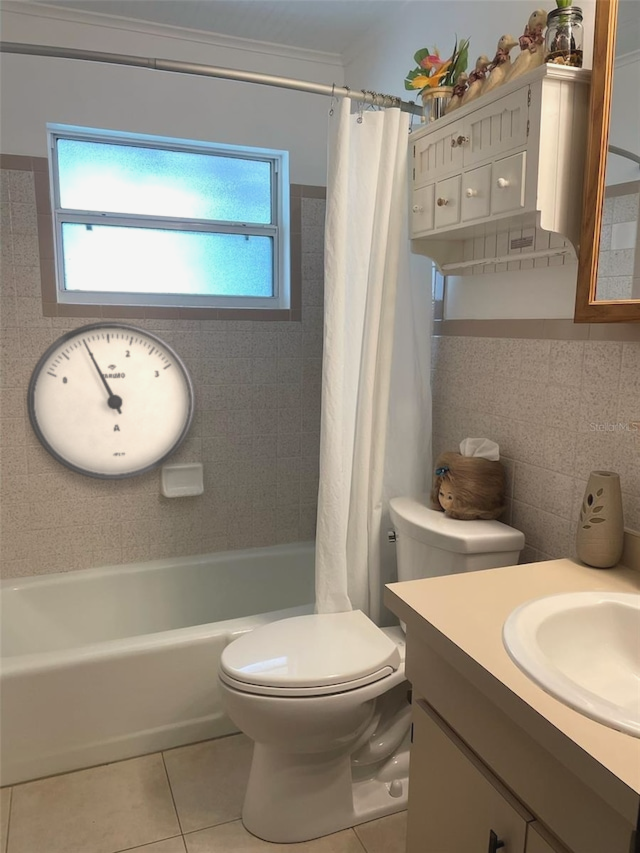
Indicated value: 1 A
